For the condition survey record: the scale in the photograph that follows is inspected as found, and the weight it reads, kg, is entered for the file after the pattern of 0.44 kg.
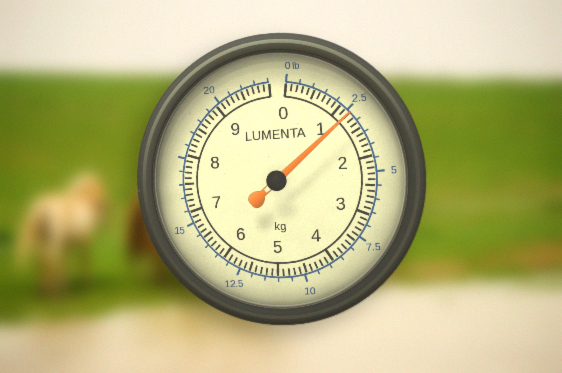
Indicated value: 1.2 kg
